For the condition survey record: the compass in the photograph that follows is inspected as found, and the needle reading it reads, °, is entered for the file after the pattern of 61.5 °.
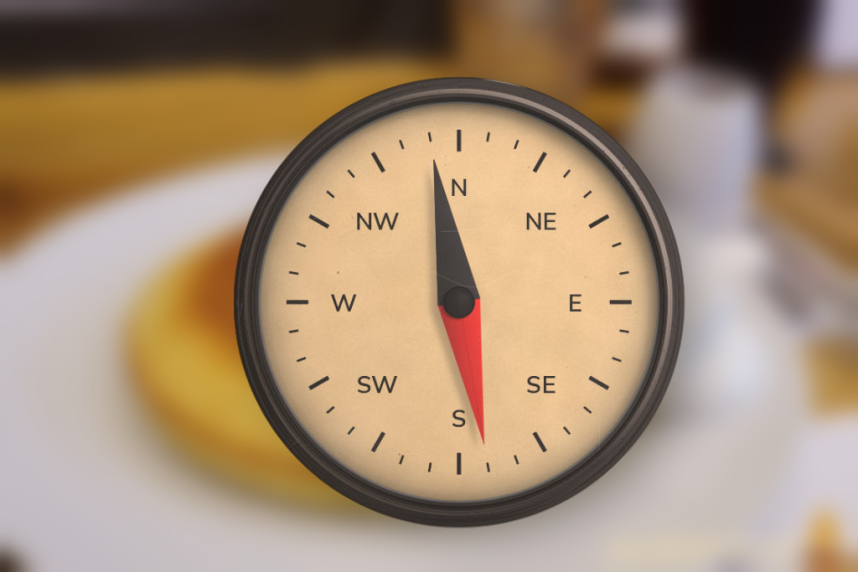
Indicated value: 170 °
